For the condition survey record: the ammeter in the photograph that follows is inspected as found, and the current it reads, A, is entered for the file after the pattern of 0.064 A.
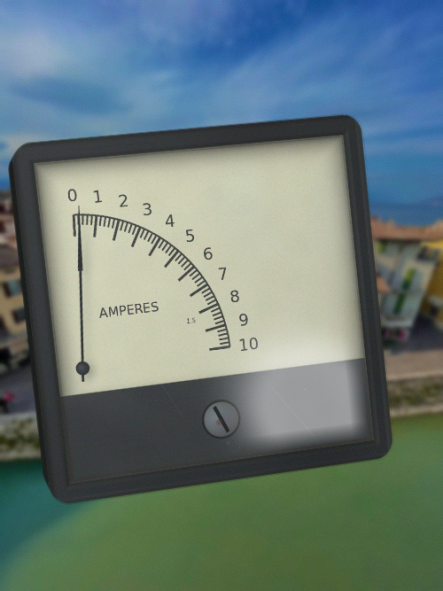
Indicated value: 0.2 A
